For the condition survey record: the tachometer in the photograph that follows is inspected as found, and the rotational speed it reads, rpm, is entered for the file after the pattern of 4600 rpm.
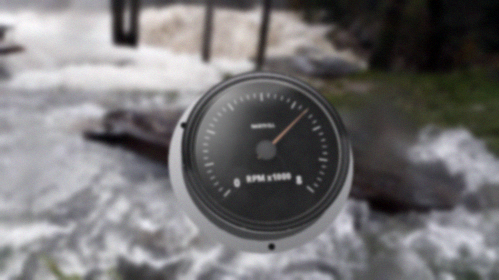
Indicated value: 5400 rpm
